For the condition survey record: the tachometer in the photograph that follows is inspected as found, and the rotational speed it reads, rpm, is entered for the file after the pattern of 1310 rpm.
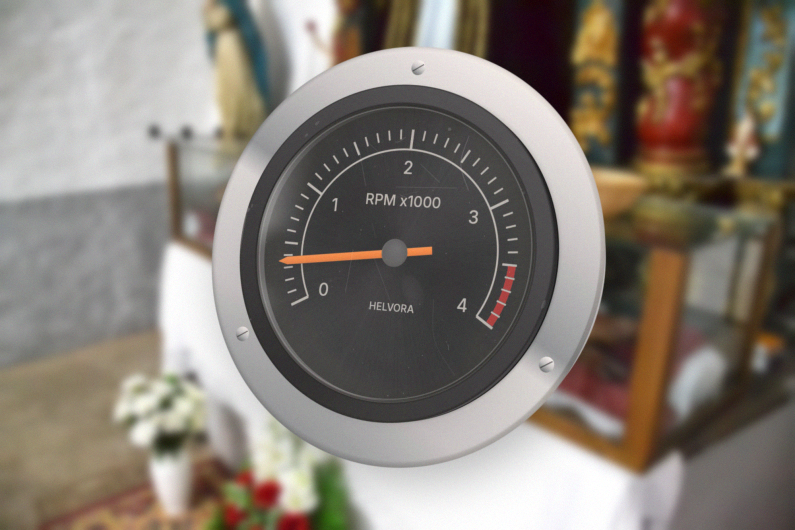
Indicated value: 350 rpm
